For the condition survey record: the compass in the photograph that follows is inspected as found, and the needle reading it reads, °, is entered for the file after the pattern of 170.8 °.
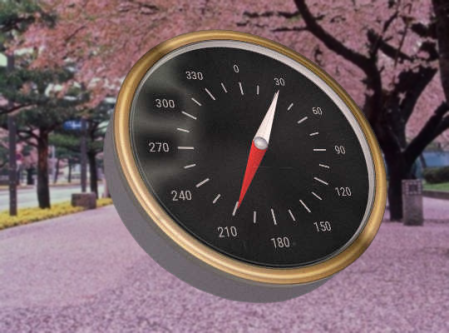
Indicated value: 210 °
